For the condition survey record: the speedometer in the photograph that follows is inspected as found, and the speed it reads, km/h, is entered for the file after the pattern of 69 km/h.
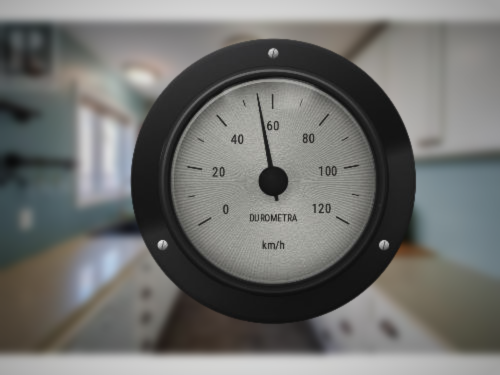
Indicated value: 55 km/h
